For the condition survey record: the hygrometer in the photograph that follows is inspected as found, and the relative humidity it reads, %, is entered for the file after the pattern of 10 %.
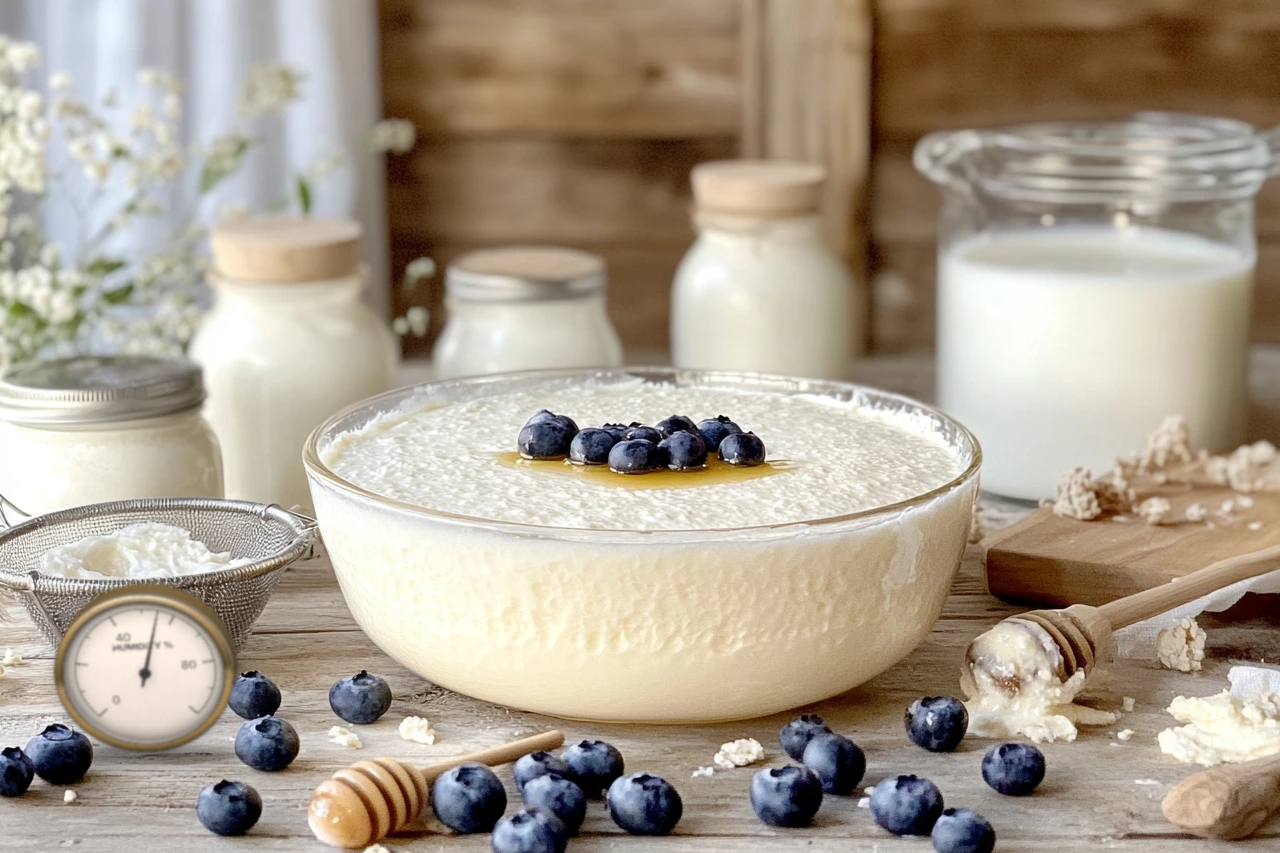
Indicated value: 55 %
